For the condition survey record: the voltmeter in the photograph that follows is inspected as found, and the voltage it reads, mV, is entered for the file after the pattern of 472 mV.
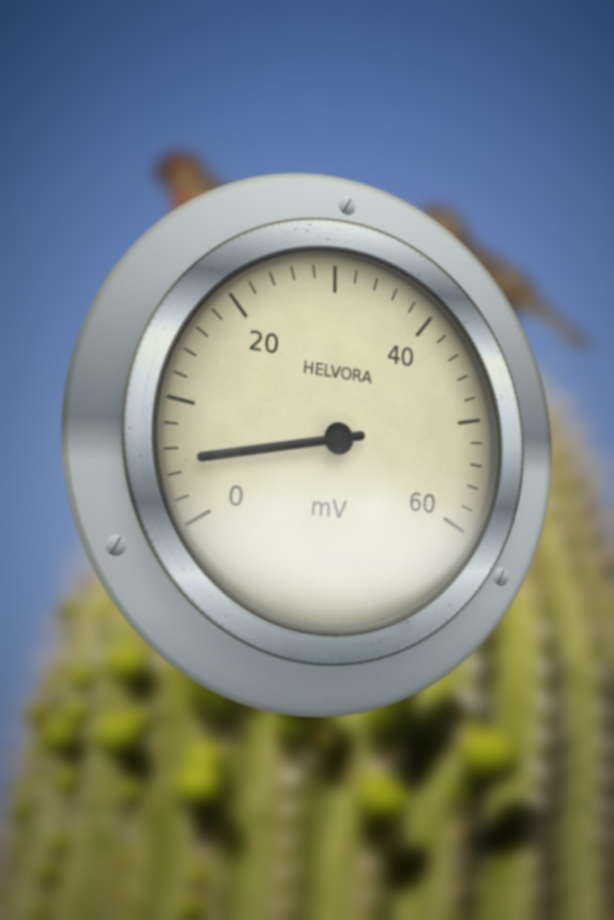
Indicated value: 5 mV
